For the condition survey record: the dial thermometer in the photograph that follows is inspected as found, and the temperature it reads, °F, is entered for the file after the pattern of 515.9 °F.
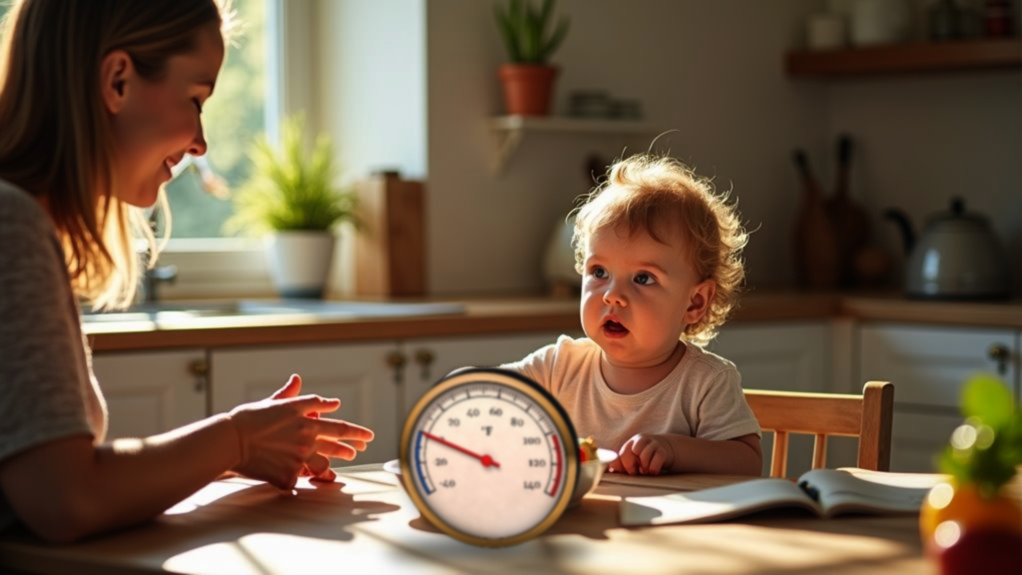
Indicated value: 0 °F
